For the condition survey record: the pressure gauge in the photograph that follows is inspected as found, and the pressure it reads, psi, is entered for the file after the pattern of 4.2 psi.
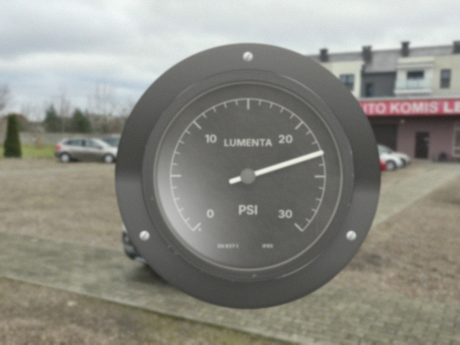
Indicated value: 23 psi
